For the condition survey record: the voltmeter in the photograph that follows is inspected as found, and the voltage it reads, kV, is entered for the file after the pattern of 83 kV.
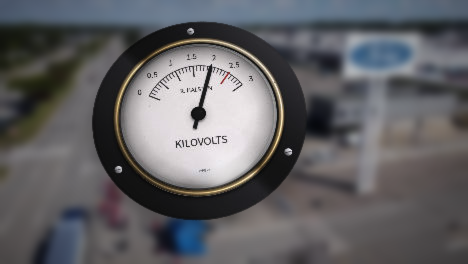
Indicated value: 2 kV
